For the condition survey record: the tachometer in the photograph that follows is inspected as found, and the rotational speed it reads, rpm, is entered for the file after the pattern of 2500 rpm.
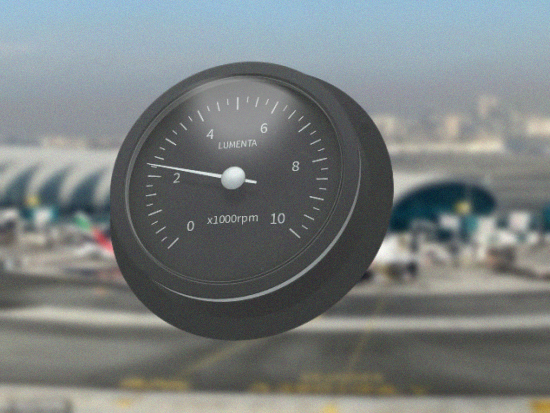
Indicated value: 2250 rpm
